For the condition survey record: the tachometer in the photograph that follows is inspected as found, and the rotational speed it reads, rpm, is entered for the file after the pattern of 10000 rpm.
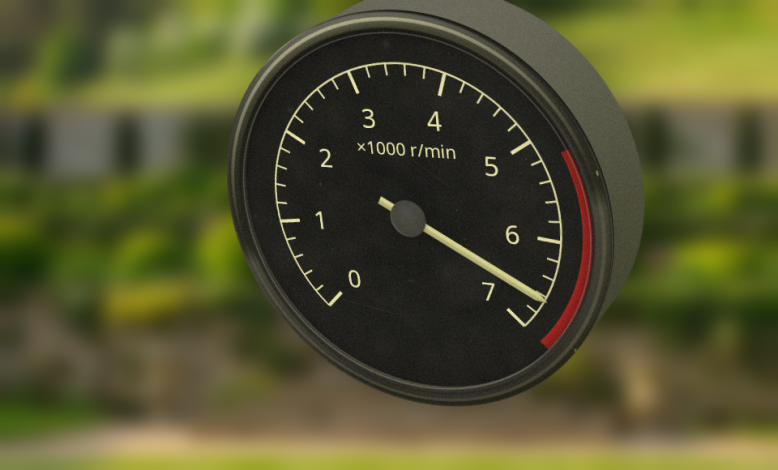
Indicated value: 6600 rpm
